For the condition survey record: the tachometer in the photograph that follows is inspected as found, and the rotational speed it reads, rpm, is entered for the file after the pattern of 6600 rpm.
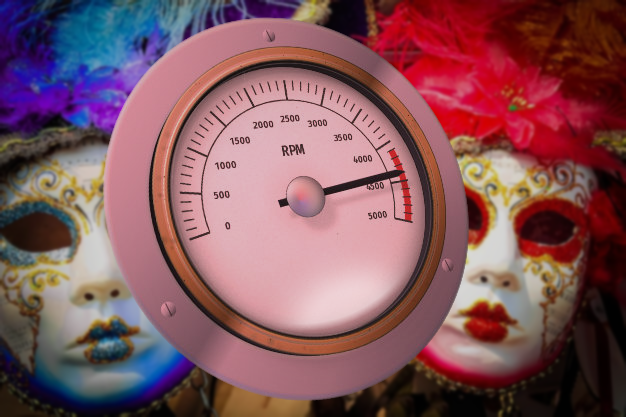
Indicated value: 4400 rpm
